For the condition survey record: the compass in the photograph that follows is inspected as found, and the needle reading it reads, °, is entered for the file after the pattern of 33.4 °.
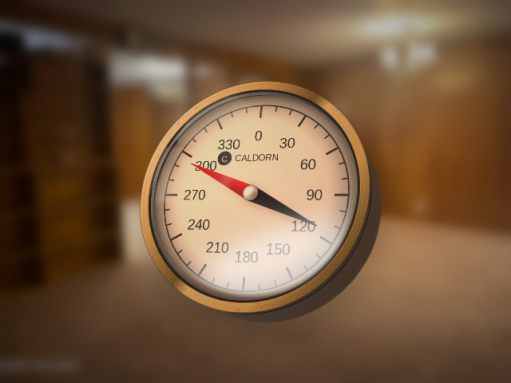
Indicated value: 295 °
